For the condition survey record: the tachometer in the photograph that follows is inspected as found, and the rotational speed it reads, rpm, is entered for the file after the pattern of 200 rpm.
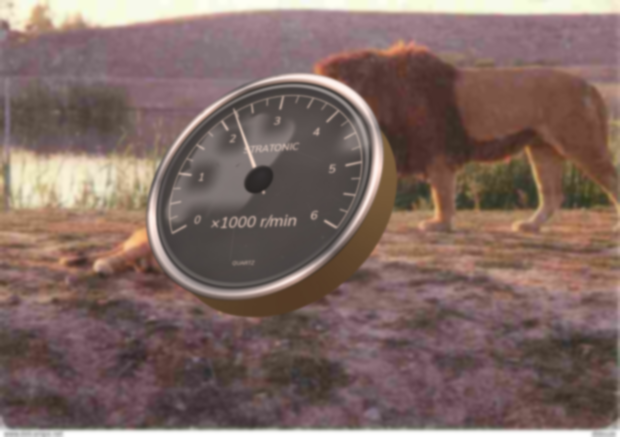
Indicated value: 2250 rpm
